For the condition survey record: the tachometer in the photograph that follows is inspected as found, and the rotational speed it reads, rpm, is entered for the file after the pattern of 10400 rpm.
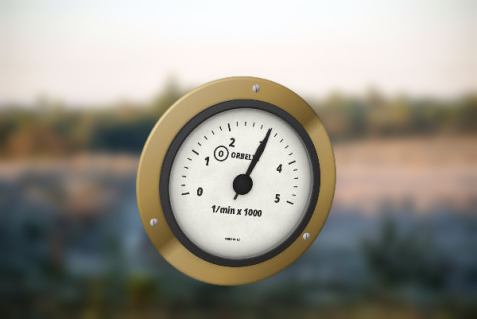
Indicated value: 3000 rpm
